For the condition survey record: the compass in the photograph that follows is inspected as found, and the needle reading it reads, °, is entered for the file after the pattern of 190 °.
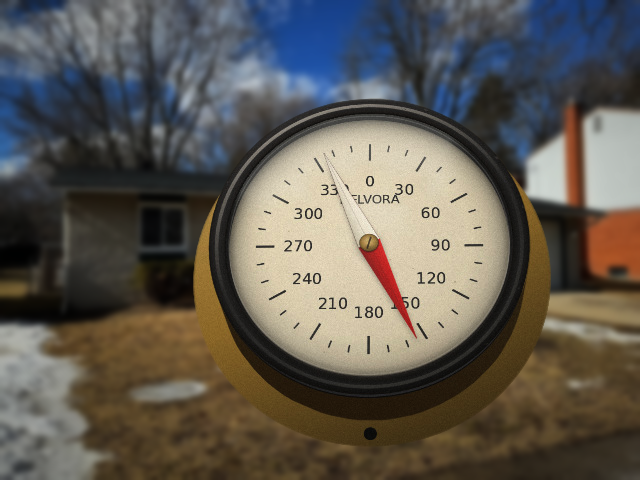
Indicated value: 155 °
